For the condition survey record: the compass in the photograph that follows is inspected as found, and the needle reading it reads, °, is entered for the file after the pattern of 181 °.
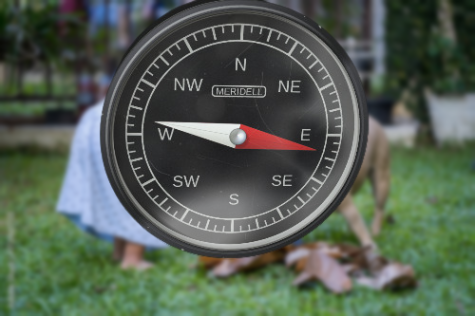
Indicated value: 100 °
